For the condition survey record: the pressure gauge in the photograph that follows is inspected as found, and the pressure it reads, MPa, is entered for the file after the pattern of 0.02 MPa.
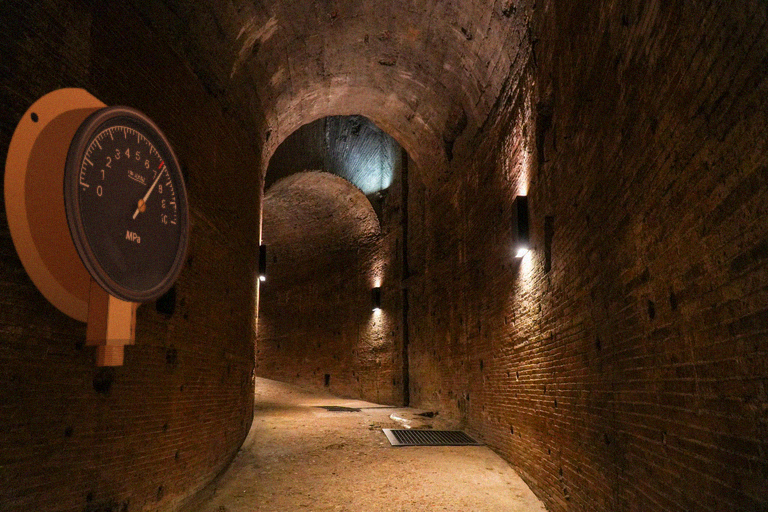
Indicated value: 7 MPa
